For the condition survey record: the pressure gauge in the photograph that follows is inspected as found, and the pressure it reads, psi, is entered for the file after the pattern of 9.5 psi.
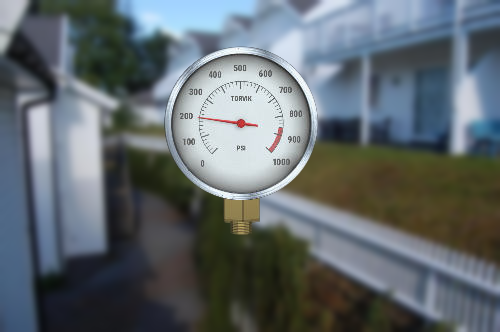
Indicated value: 200 psi
